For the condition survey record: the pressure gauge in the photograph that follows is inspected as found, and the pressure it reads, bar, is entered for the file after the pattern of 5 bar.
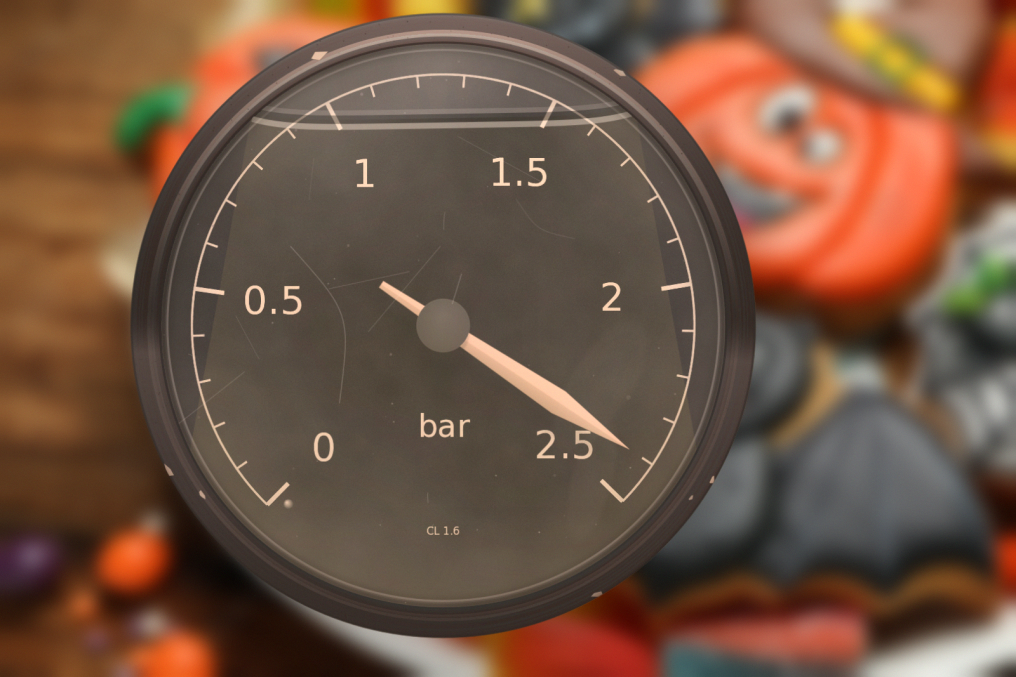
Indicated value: 2.4 bar
